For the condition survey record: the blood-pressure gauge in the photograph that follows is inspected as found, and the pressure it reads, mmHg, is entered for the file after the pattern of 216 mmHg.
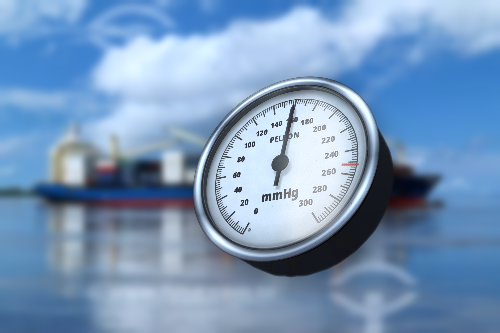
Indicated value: 160 mmHg
